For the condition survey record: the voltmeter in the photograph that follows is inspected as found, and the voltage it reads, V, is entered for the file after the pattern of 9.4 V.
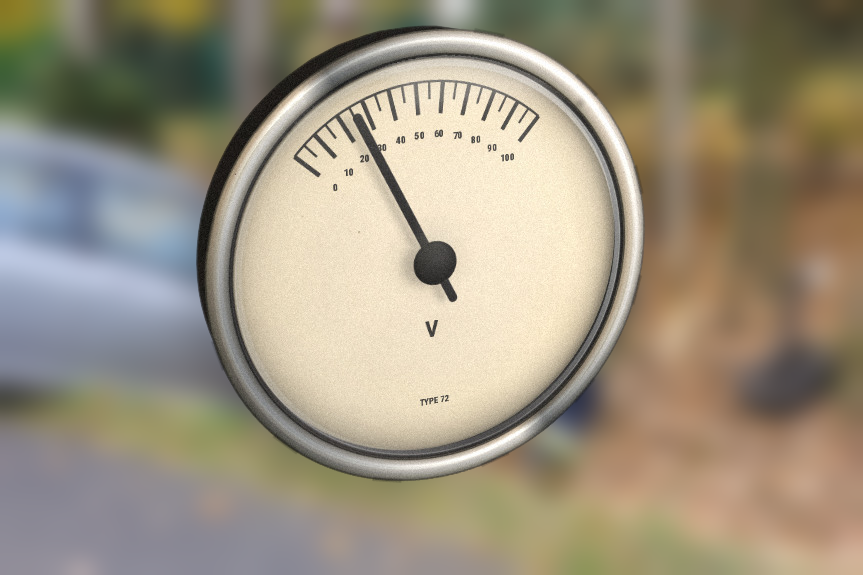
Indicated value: 25 V
